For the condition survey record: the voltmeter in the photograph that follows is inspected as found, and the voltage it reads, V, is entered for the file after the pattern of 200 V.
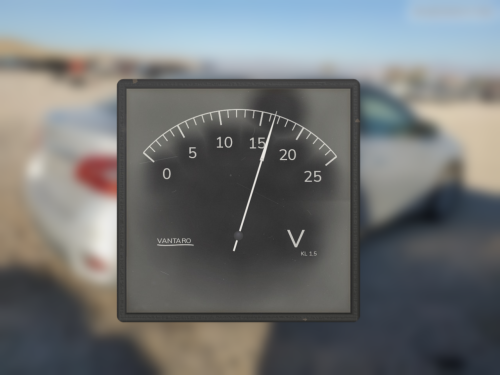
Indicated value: 16.5 V
